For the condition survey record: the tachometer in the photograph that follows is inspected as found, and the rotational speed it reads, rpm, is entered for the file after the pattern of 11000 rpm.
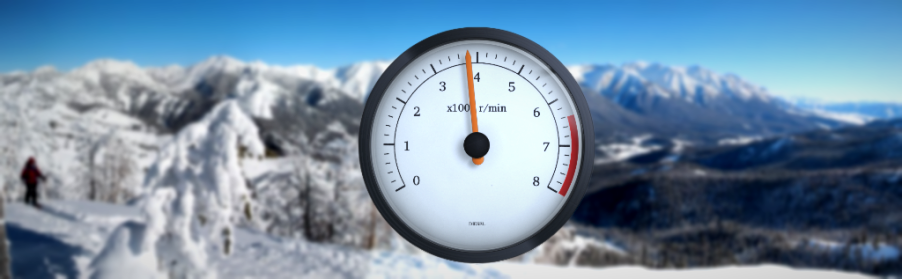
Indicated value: 3800 rpm
